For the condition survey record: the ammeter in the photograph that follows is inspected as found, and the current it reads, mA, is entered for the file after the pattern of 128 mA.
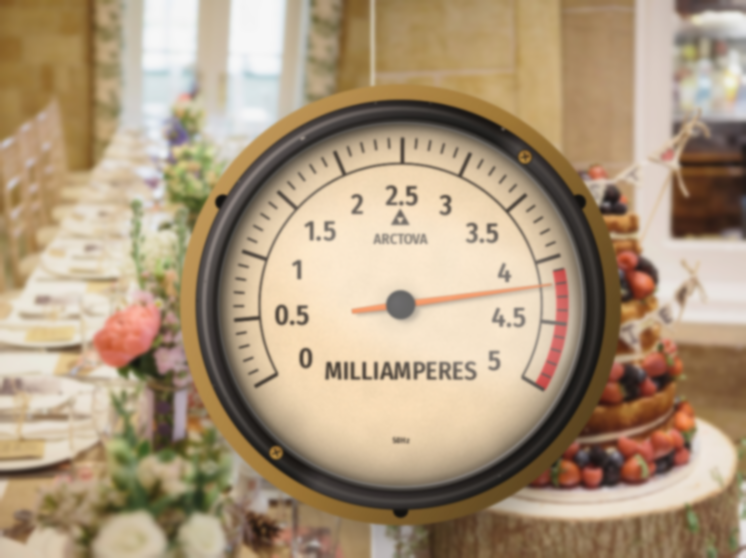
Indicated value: 4.2 mA
